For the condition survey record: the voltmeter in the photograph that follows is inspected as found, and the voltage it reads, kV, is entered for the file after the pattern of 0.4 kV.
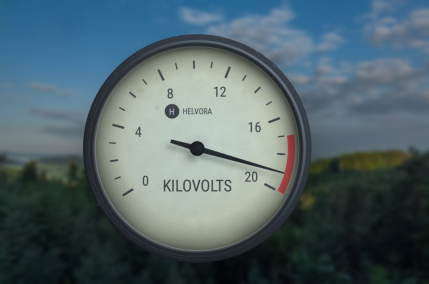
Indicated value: 19 kV
